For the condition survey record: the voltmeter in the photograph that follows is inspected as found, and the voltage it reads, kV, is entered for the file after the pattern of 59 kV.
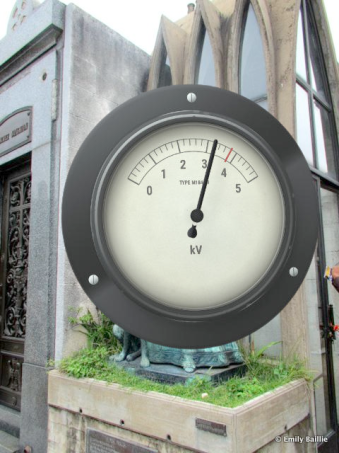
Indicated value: 3.2 kV
